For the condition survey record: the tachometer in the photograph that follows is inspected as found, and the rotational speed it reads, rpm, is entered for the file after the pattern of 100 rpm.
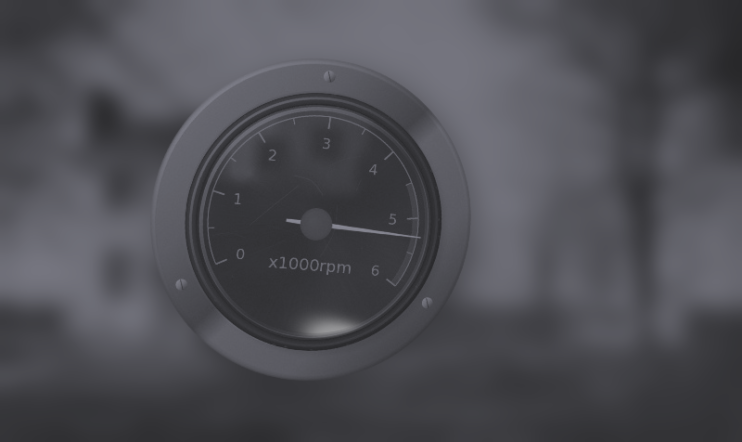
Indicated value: 5250 rpm
